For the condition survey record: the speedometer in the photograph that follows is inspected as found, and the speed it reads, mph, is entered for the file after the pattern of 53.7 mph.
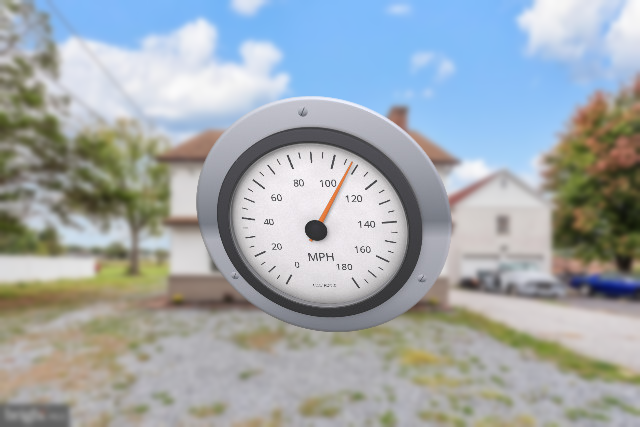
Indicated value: 107.5 mph
